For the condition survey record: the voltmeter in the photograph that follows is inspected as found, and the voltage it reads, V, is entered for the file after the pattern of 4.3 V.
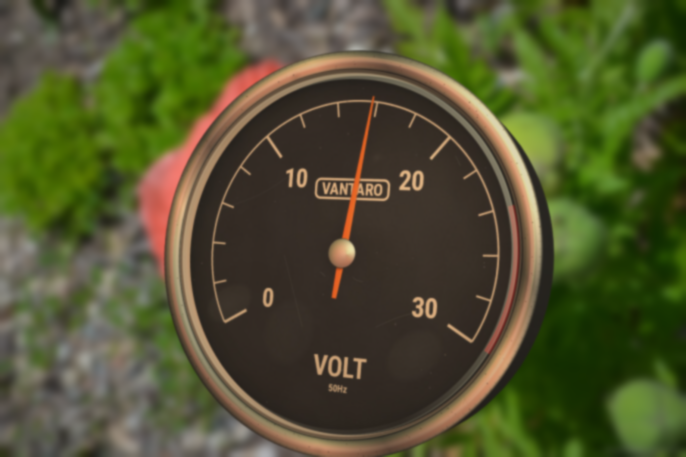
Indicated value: 16 V
